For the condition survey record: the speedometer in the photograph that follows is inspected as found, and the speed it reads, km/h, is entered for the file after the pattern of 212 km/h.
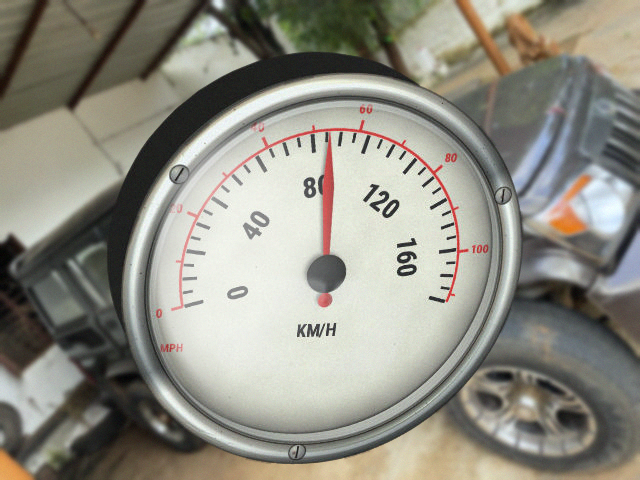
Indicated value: 85 km/h
